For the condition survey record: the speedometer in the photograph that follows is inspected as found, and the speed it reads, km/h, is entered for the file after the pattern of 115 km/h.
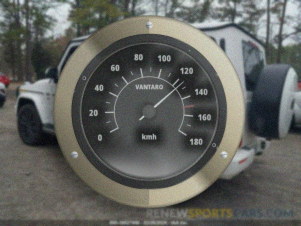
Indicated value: 125 km/h
